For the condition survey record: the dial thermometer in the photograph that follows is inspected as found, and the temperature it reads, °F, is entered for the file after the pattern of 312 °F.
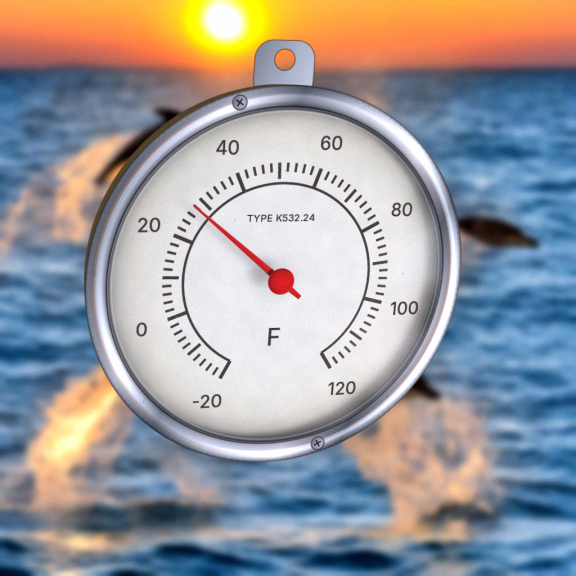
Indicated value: 28 °F
